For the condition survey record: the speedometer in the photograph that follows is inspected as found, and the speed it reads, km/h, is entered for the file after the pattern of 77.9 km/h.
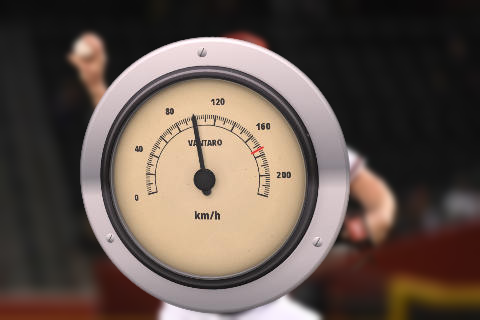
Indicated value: 100 km/h
